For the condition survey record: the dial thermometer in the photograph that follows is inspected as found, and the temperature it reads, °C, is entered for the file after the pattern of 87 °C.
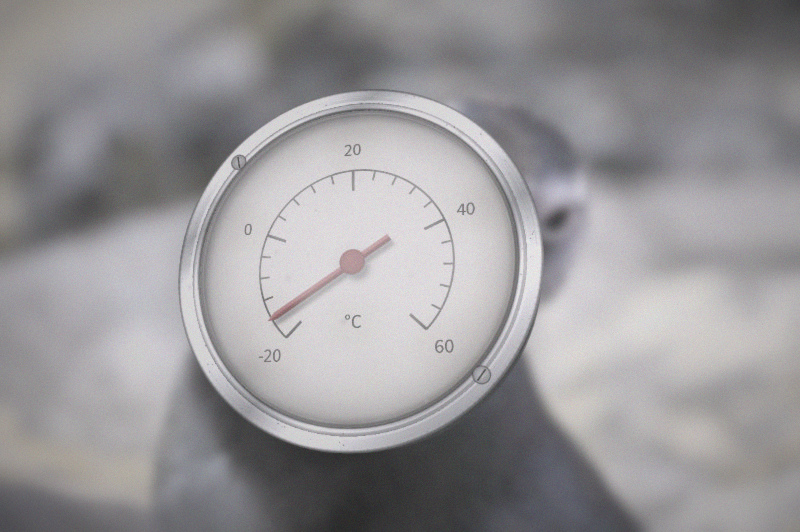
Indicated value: -16 °C
